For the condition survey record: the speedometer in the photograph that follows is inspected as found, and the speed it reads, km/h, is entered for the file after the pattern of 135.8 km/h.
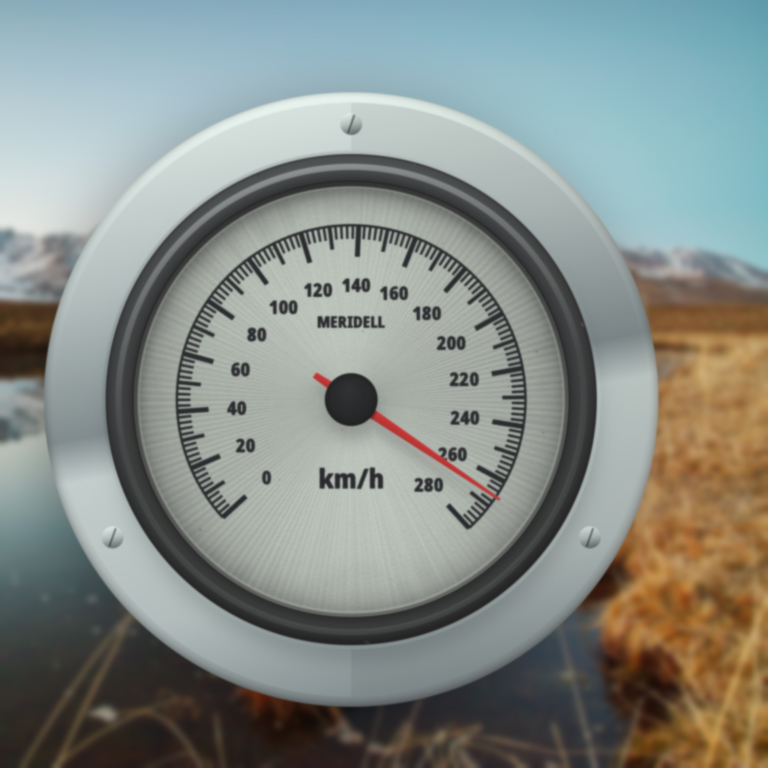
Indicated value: 266 km/h
